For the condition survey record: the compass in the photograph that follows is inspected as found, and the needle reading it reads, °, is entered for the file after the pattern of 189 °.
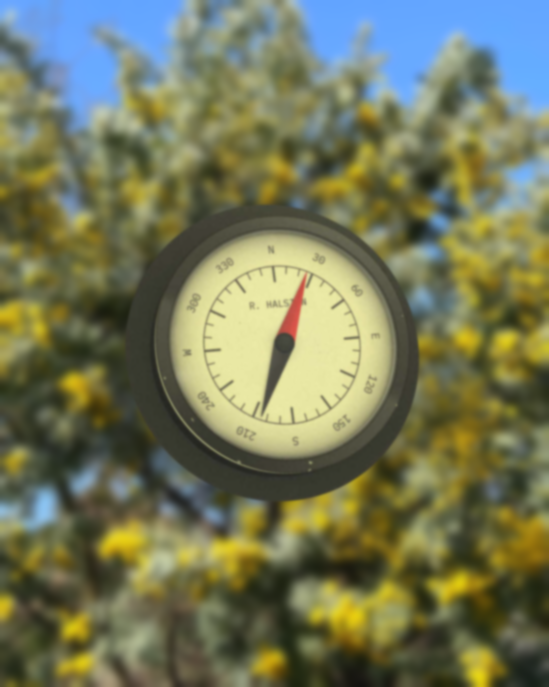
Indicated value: 25 °
